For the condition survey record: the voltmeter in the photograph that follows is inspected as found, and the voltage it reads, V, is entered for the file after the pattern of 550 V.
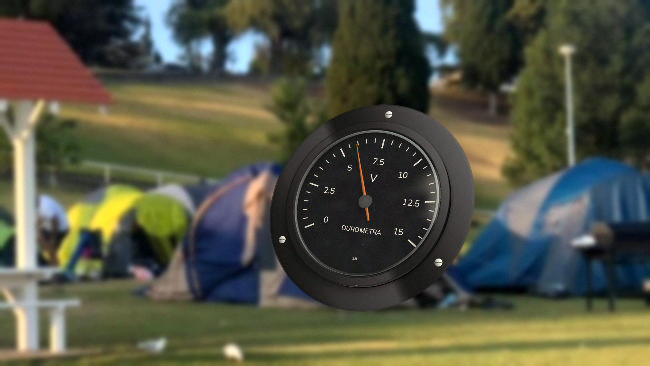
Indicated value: 6 V
